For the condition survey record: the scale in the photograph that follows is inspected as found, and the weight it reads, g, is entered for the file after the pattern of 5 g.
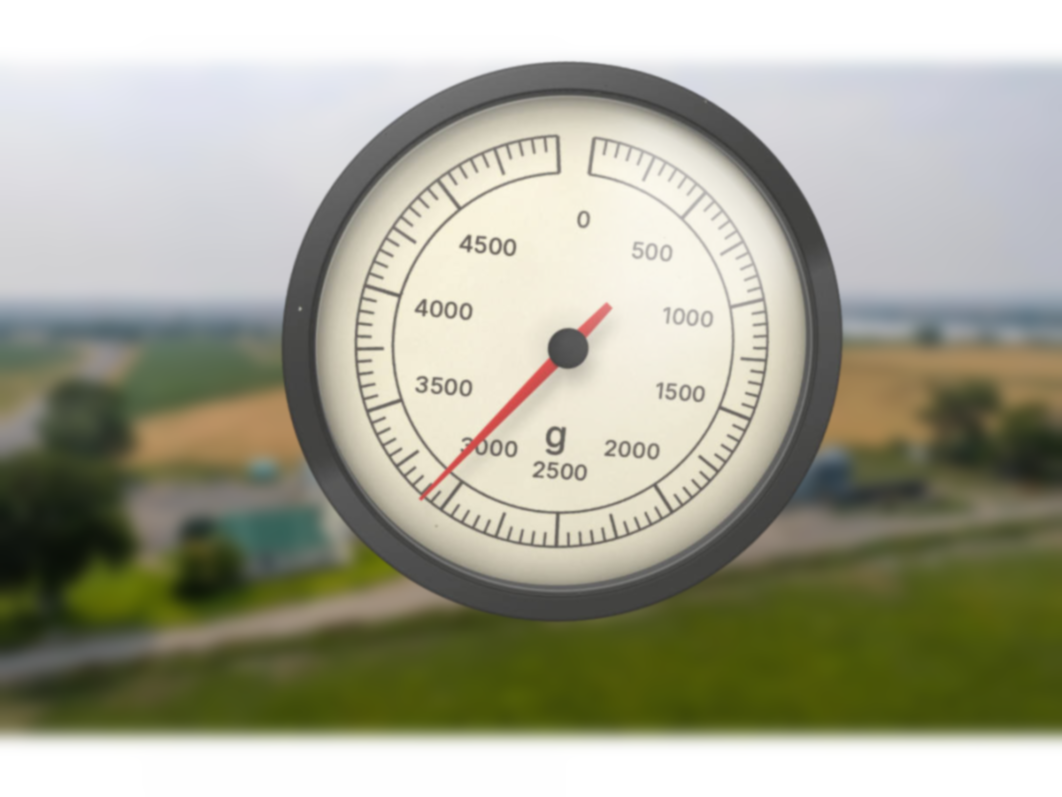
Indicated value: 3100 g
